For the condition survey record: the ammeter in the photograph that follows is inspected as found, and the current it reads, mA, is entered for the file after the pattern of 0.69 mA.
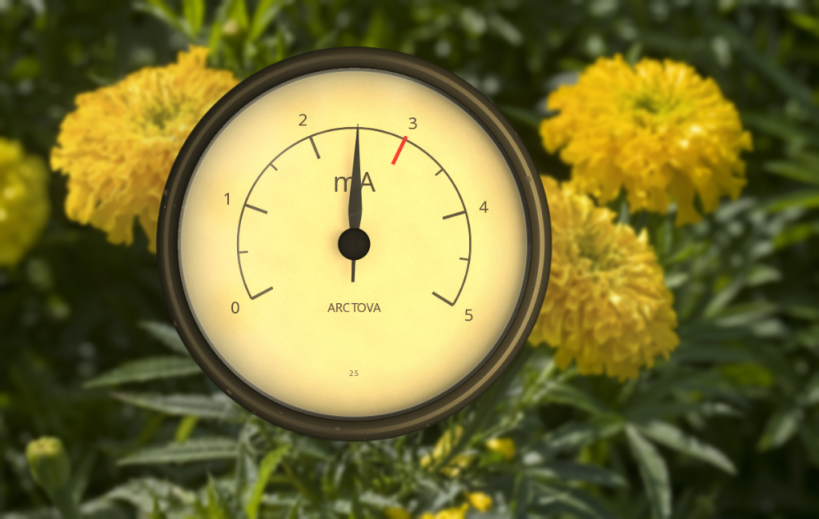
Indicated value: 2.5 mA
